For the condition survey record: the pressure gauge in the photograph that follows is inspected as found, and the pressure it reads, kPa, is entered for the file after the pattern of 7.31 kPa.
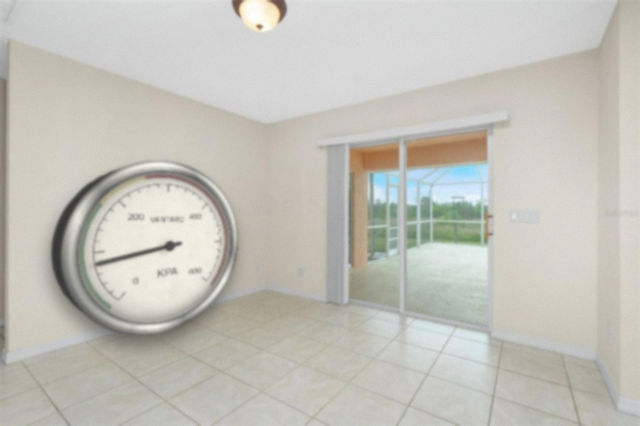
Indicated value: 80 kPa
